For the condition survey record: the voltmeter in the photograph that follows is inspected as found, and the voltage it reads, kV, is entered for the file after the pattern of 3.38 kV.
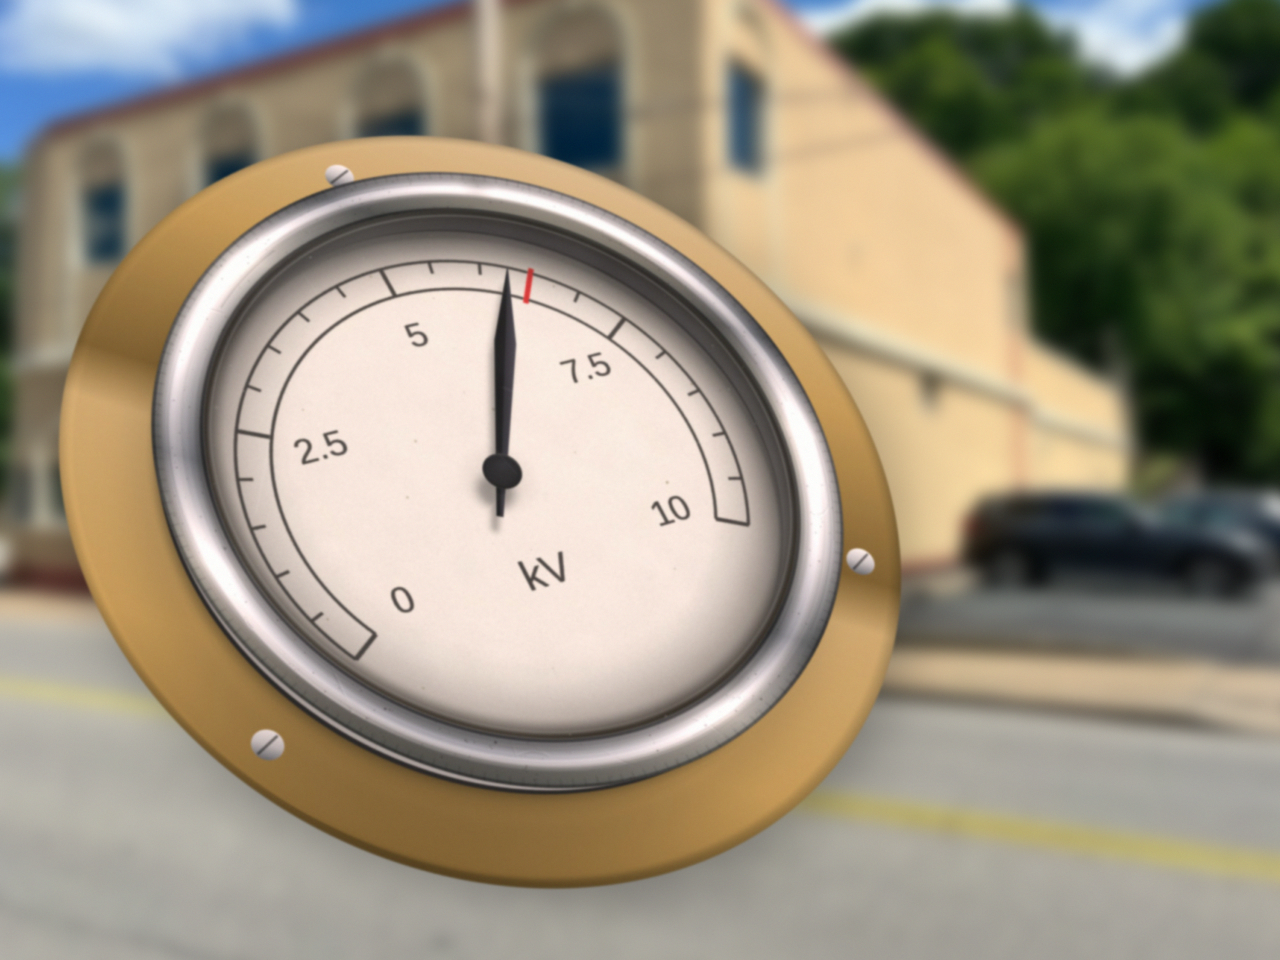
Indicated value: 6.25 kV
